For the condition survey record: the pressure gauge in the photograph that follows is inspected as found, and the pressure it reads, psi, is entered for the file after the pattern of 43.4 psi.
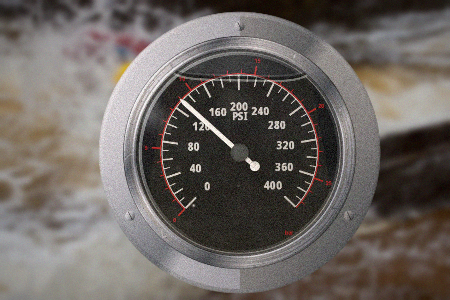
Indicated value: 130 psi
